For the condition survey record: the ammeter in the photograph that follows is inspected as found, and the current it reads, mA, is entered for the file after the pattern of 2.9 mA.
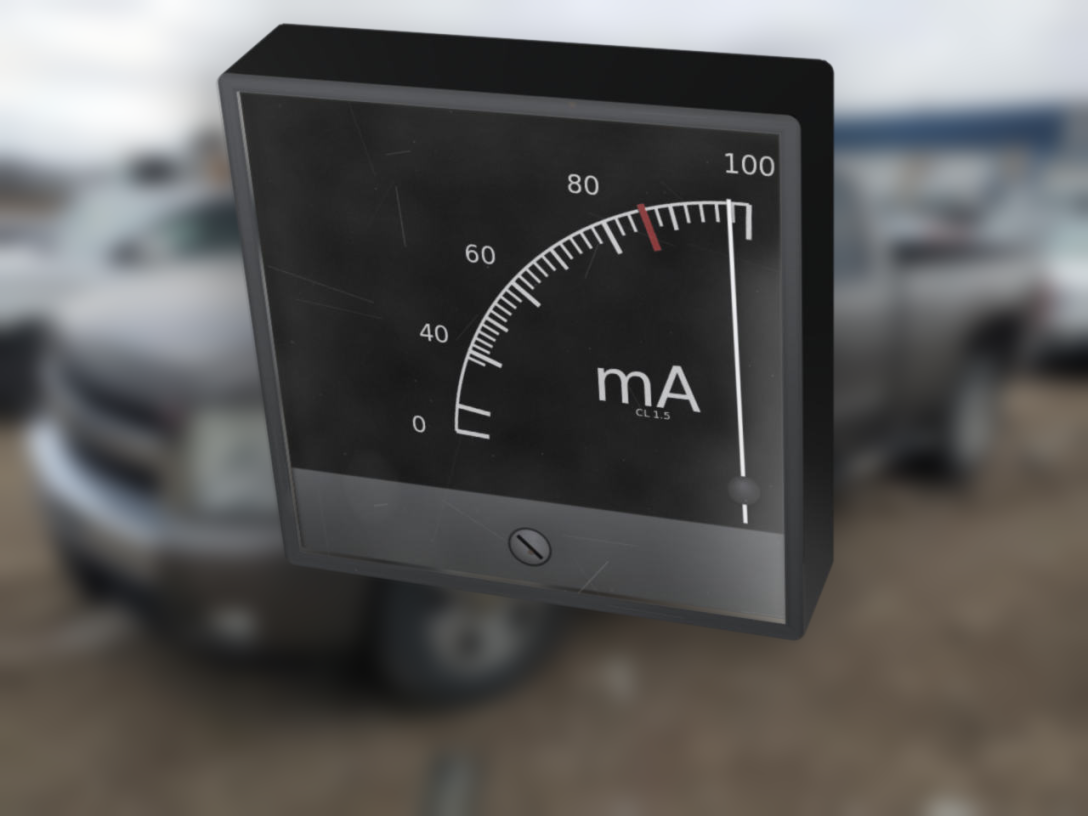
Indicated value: 98 mA
